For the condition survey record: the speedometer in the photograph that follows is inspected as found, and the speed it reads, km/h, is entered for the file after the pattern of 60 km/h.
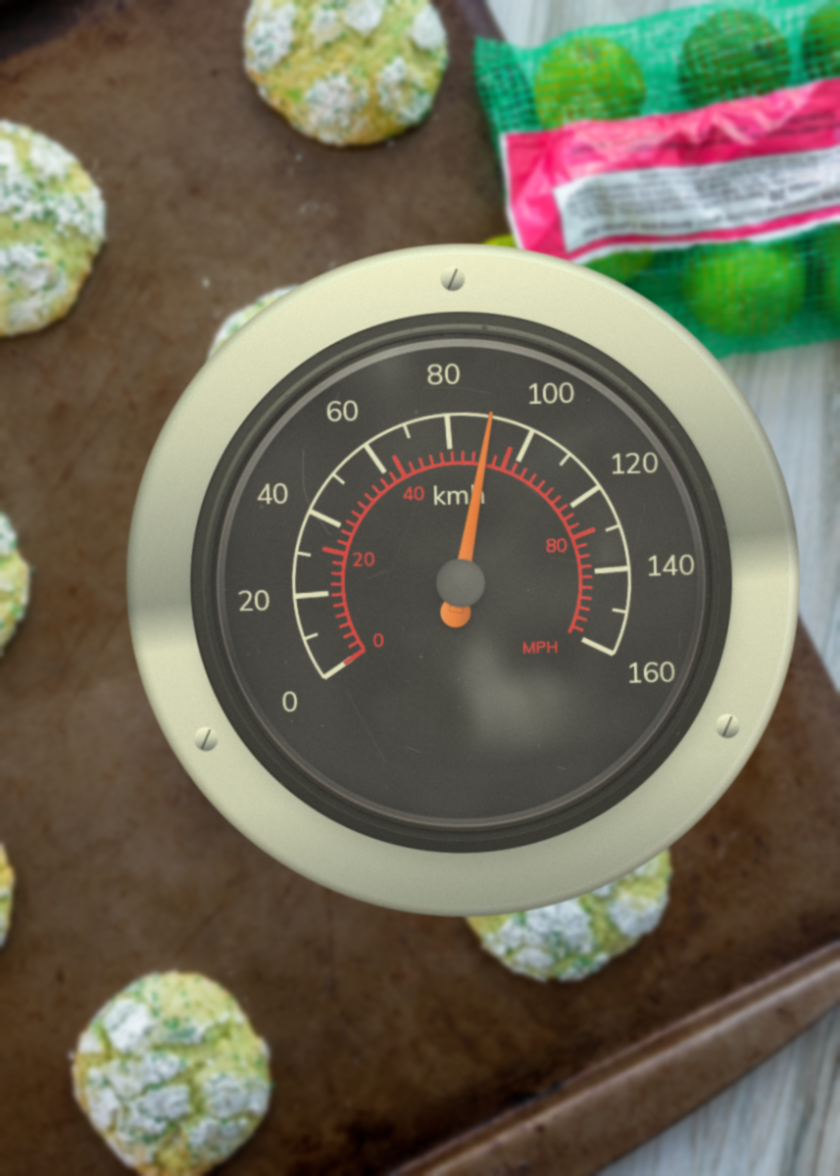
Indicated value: 90 km/h
